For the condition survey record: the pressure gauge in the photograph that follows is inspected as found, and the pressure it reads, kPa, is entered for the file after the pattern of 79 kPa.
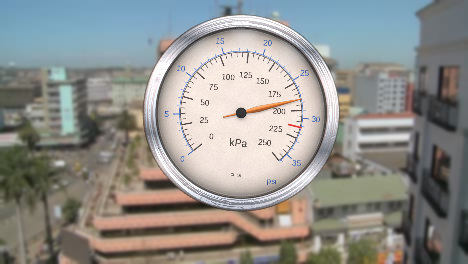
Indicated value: 190 kPa
